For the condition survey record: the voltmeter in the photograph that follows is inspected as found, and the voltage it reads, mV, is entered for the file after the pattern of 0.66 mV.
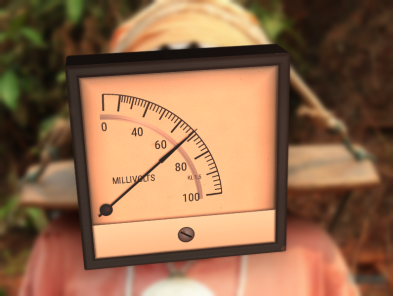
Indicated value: 68 mV
